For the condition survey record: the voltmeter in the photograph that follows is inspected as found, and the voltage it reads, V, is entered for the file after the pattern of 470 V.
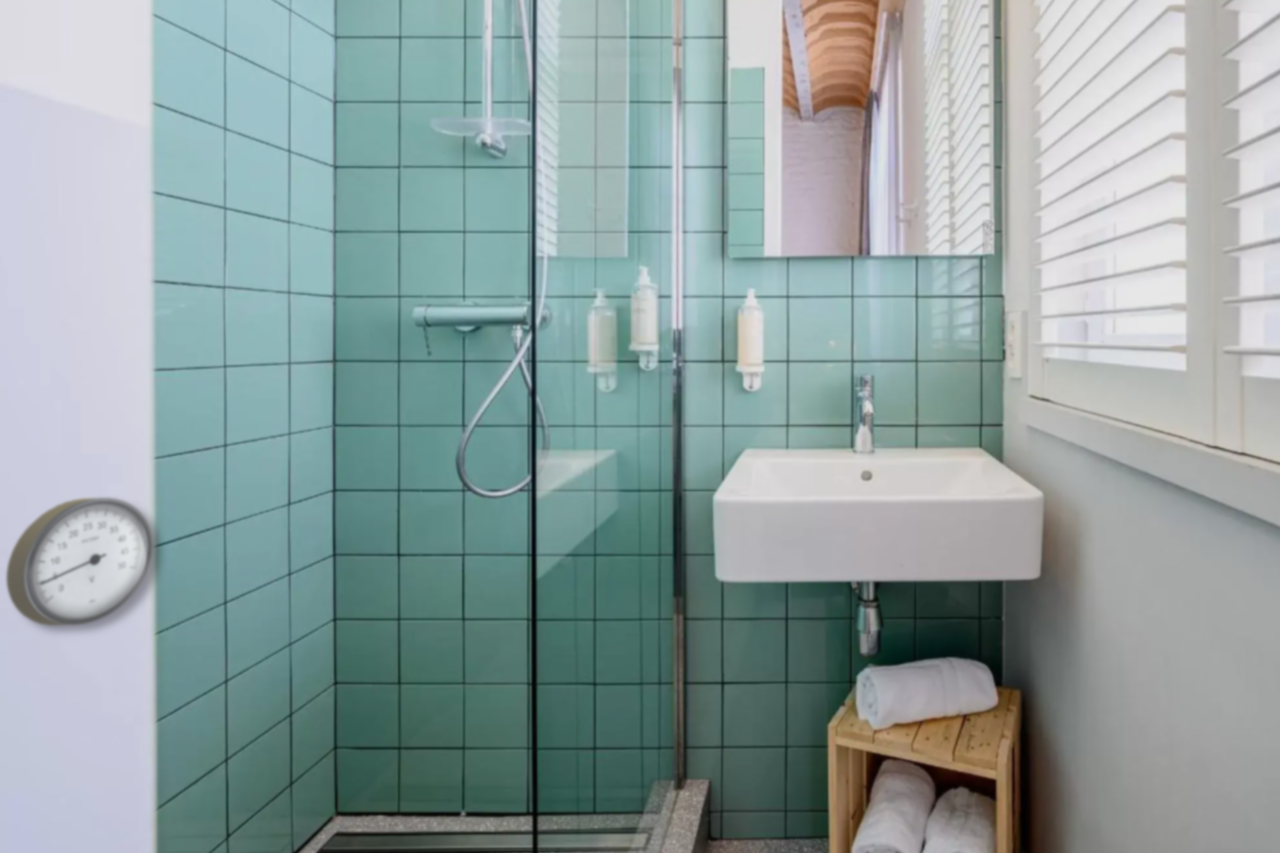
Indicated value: 5 V
